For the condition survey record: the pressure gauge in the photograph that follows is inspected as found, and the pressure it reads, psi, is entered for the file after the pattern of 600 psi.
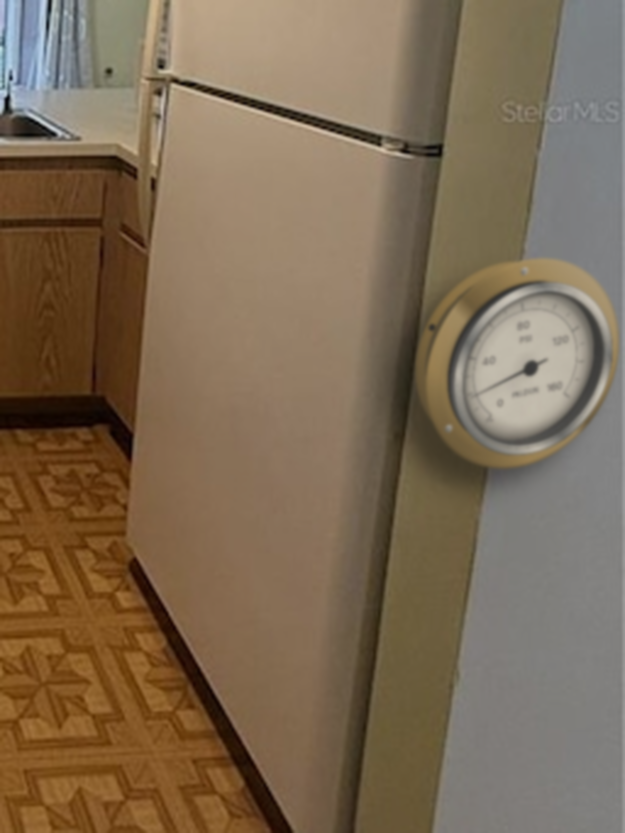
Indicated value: 20 psi
